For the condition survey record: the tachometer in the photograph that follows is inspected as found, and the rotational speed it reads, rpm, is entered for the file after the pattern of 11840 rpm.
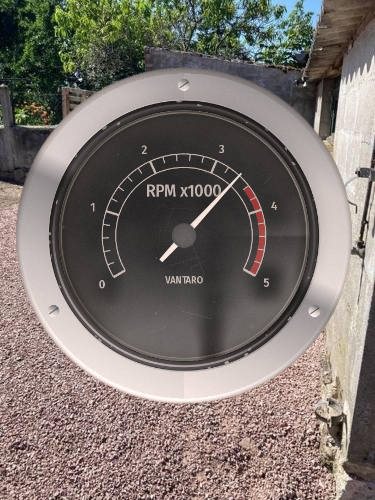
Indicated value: 3400 rpm
